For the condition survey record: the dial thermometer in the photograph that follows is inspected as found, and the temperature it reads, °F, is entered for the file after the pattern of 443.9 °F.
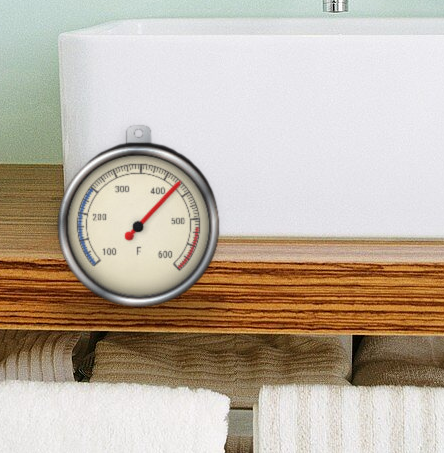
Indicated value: 425 °F
